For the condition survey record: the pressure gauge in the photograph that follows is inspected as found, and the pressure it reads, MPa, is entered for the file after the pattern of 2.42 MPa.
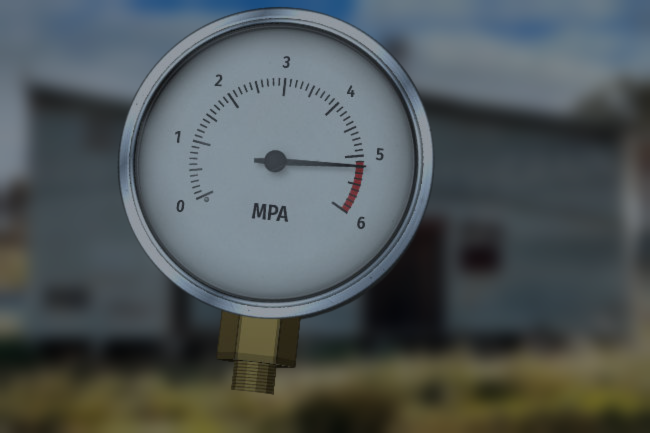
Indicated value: 5.2 MPa
